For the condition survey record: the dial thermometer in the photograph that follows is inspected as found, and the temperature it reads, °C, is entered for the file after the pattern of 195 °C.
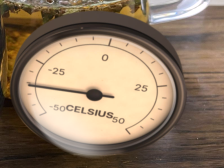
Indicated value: -35 °C
